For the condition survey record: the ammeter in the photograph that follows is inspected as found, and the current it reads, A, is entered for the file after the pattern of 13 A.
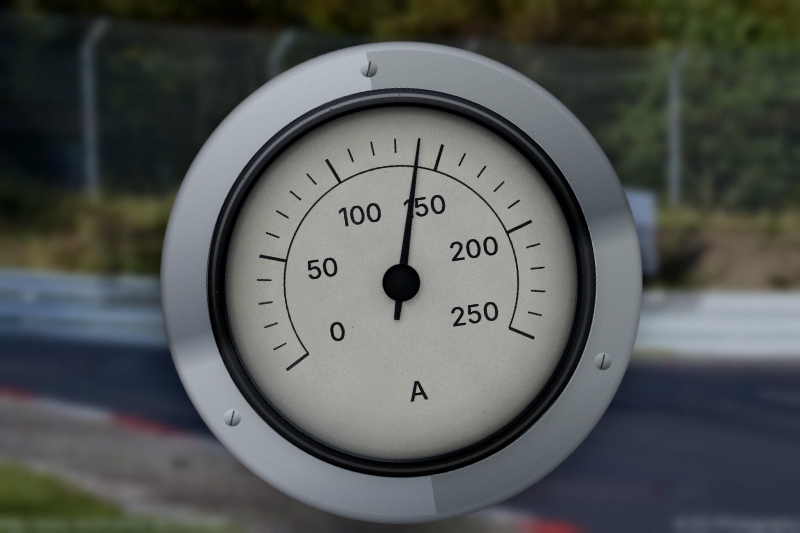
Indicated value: 140 A
